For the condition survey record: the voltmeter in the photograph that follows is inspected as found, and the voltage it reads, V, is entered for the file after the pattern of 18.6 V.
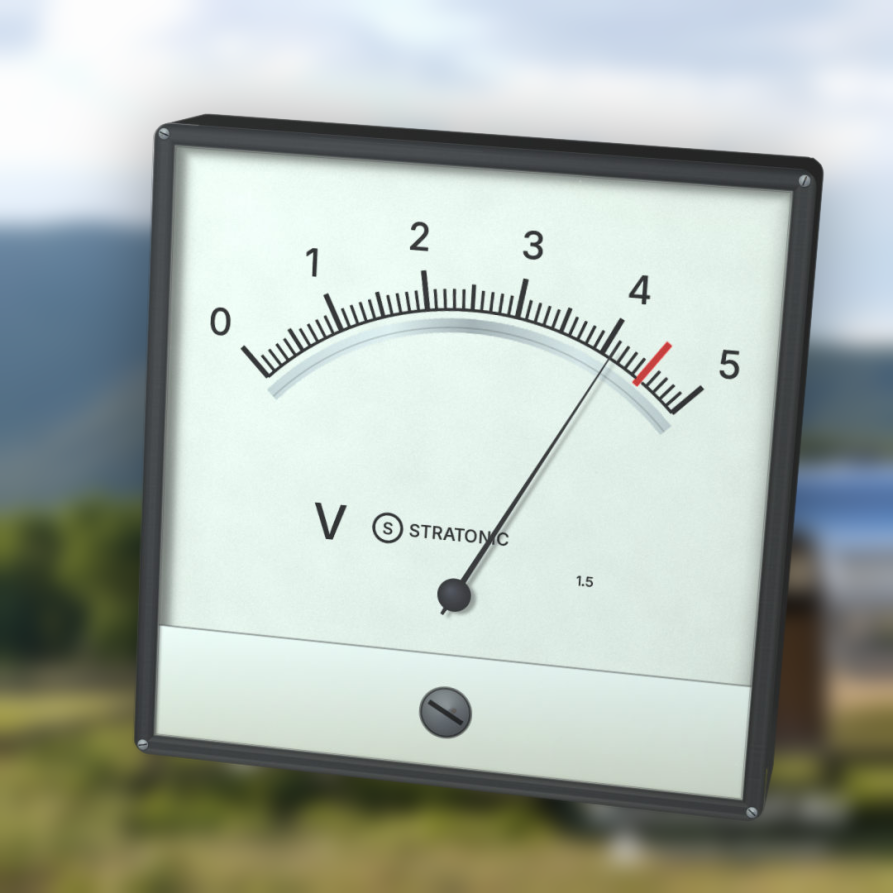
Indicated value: 4.1 V
